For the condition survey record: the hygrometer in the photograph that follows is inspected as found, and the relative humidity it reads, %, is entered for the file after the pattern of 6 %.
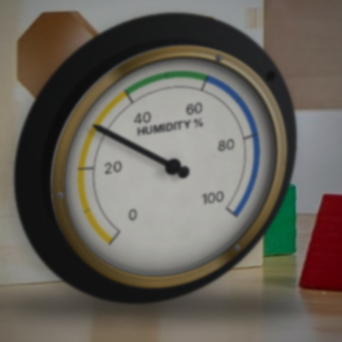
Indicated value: 30 %
